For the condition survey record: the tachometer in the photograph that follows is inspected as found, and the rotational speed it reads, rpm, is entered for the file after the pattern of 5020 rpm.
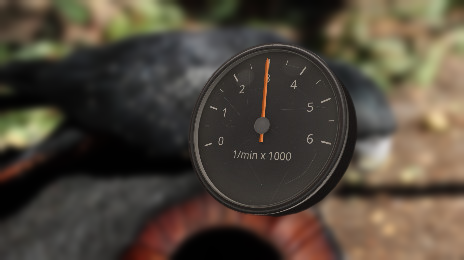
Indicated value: 3000 rpm
